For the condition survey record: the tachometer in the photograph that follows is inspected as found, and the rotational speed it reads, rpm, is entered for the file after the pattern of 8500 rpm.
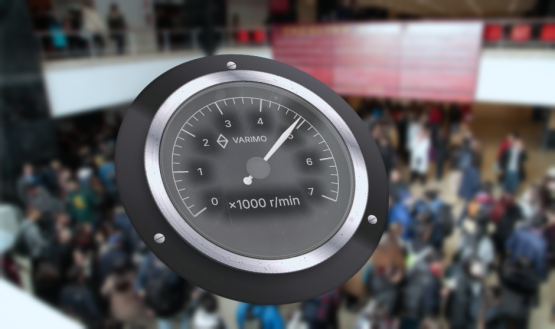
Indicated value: 4900 rpm
